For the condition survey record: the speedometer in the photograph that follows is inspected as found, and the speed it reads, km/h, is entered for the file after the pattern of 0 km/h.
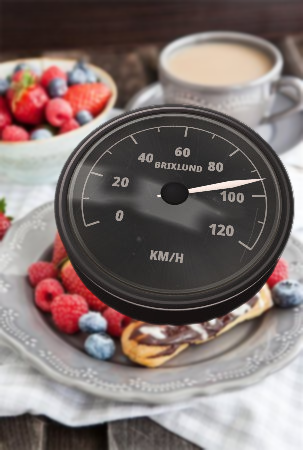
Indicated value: 95 km/h
